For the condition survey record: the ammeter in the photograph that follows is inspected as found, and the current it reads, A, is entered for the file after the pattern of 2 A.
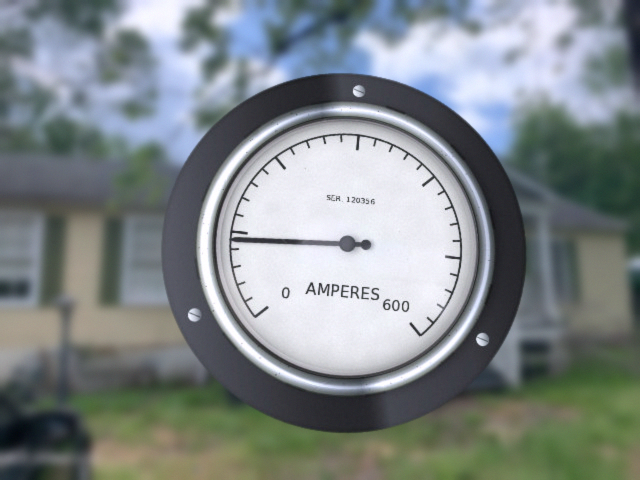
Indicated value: 90 A
